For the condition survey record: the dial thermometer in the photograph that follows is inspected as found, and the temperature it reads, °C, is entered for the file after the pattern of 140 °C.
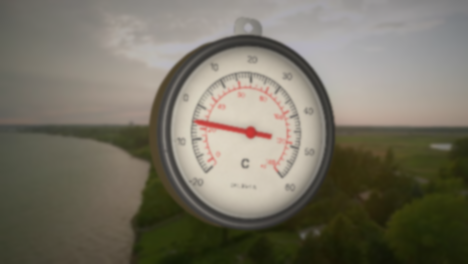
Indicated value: -5 °C
